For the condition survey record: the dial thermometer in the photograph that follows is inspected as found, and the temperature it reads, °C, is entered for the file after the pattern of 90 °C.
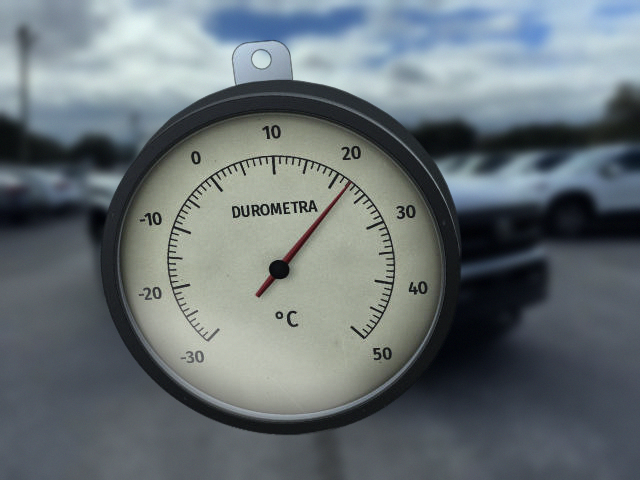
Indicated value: 22 °C
